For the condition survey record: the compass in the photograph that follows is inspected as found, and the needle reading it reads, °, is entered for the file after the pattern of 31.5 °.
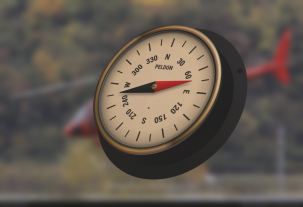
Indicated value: 75 °
